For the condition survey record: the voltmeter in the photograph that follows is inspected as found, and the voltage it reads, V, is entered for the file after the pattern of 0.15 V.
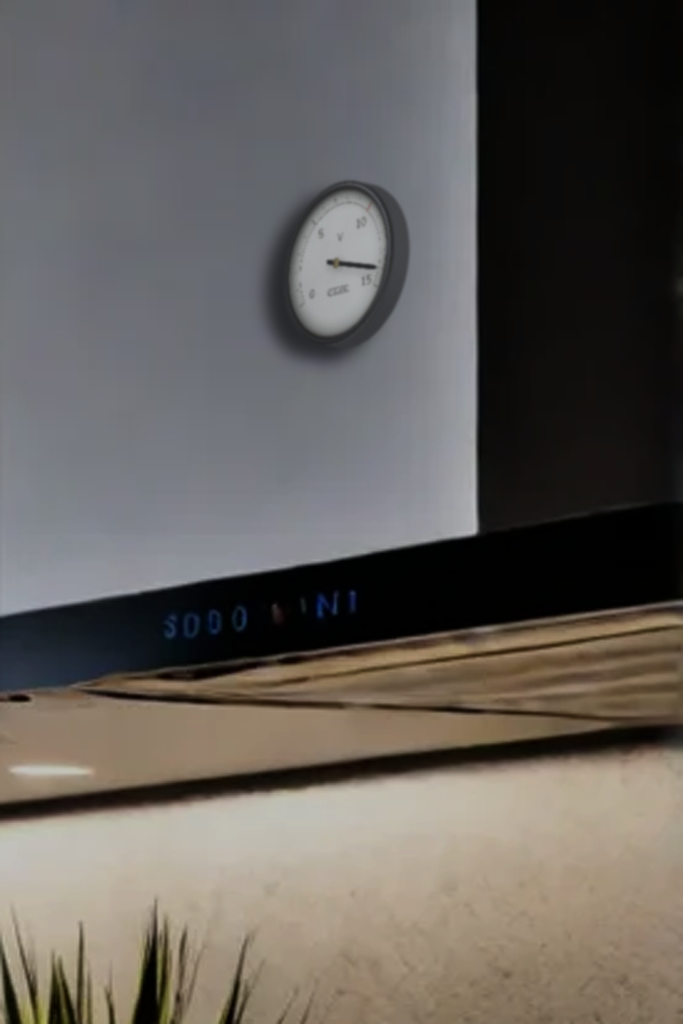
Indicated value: 14 V
